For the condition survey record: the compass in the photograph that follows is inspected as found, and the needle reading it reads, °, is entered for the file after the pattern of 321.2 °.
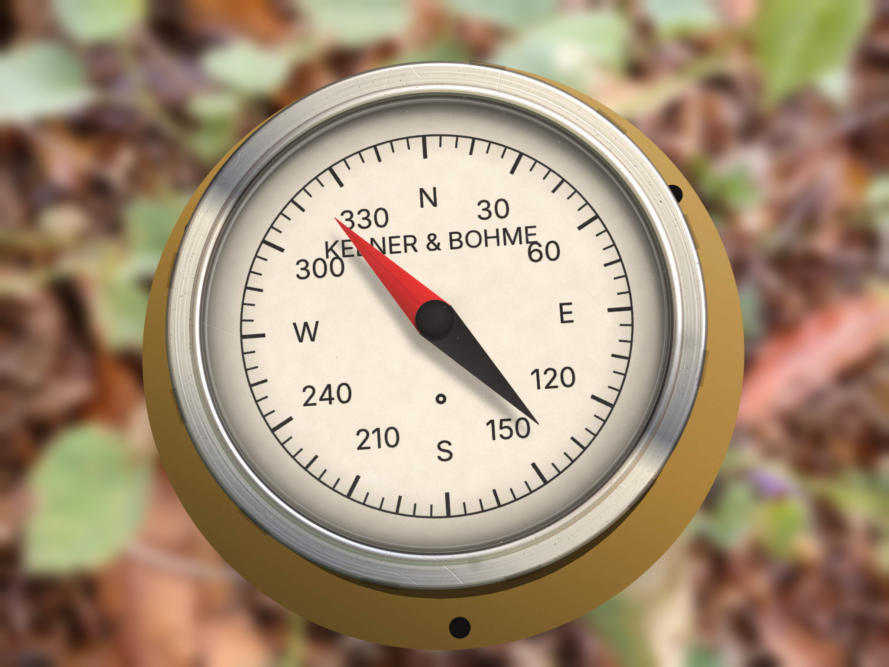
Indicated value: 320 °
